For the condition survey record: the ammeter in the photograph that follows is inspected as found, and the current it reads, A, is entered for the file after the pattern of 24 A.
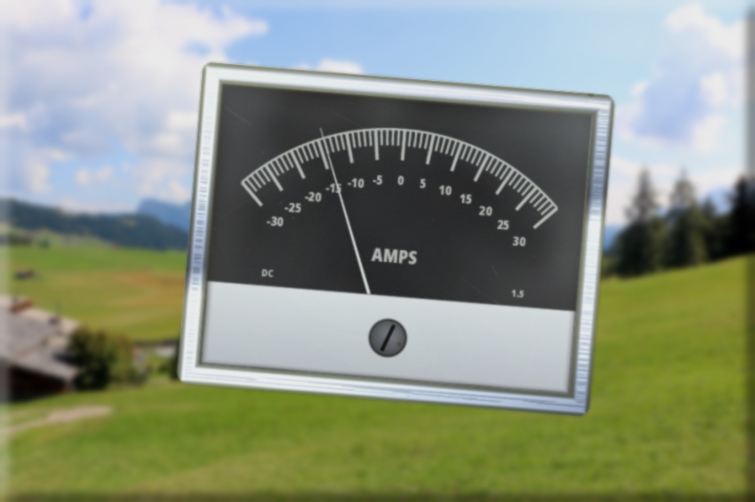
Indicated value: -14 A
